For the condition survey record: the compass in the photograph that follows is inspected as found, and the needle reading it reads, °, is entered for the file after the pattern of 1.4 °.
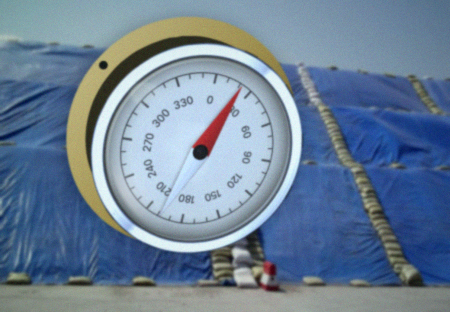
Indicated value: 20 °
